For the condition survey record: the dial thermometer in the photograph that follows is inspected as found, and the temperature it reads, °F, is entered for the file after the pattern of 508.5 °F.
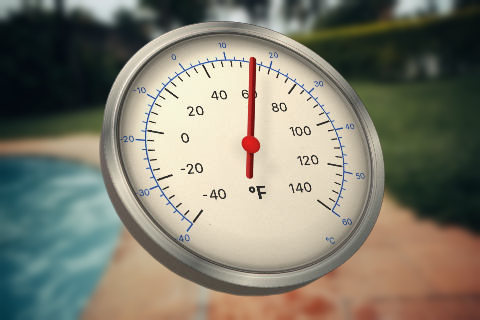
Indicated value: 60 °F
